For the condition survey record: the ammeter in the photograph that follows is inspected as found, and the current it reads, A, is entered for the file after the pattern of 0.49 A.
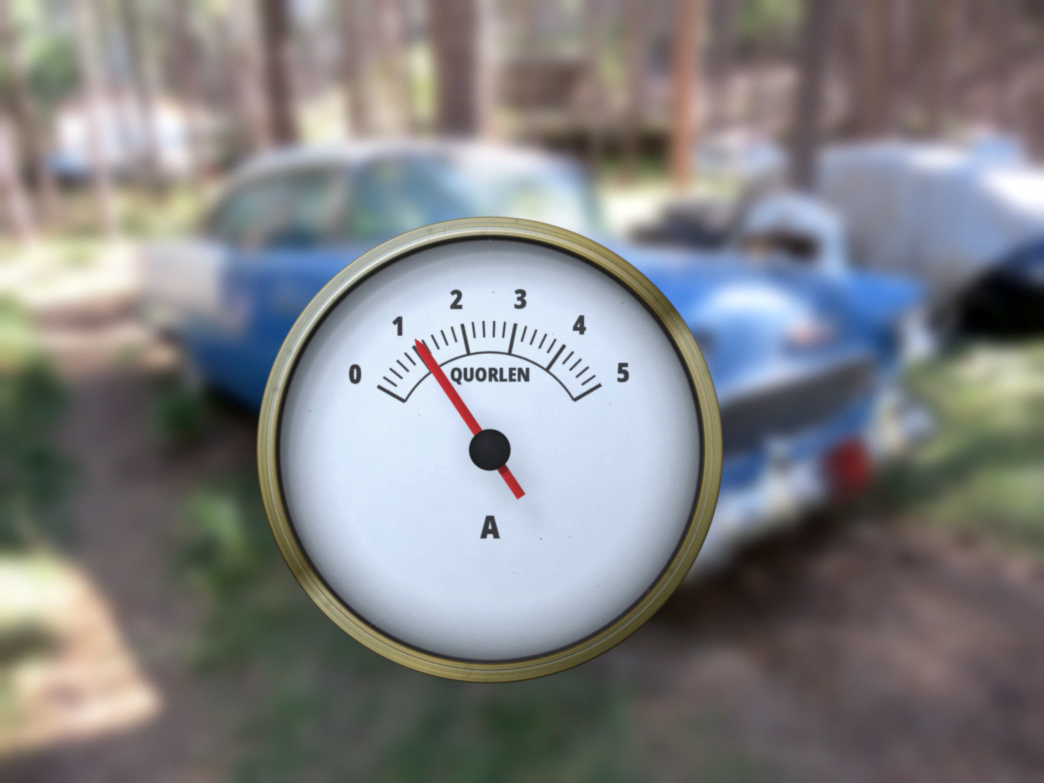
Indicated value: 1.1 A
